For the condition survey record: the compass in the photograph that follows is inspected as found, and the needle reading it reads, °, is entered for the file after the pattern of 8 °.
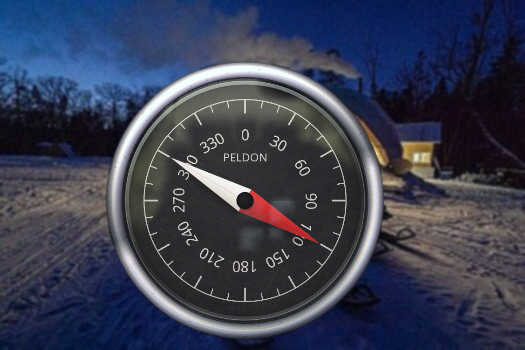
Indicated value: 120 °
